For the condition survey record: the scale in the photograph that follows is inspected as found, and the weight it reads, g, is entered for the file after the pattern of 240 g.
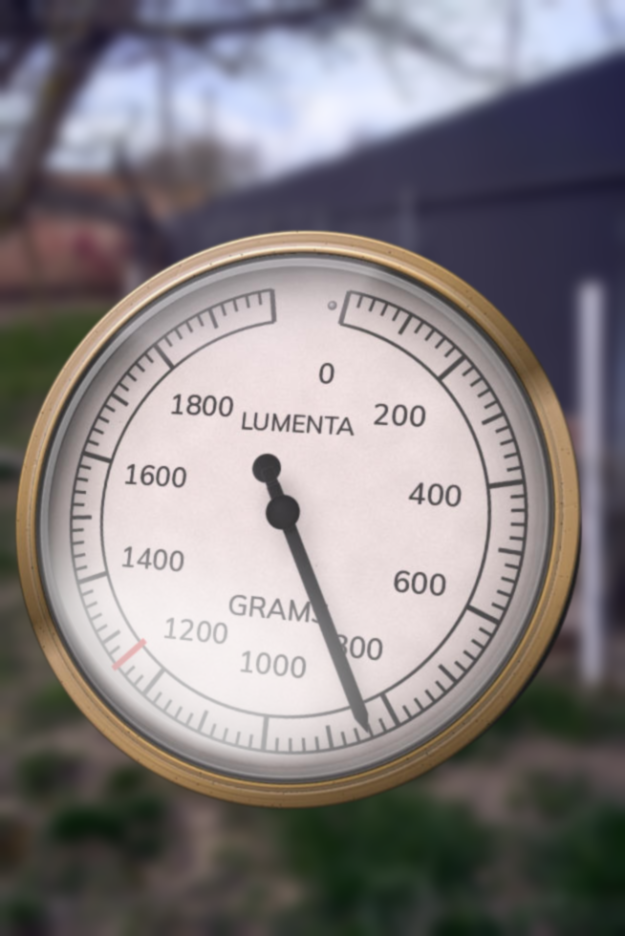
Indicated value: 840 g
